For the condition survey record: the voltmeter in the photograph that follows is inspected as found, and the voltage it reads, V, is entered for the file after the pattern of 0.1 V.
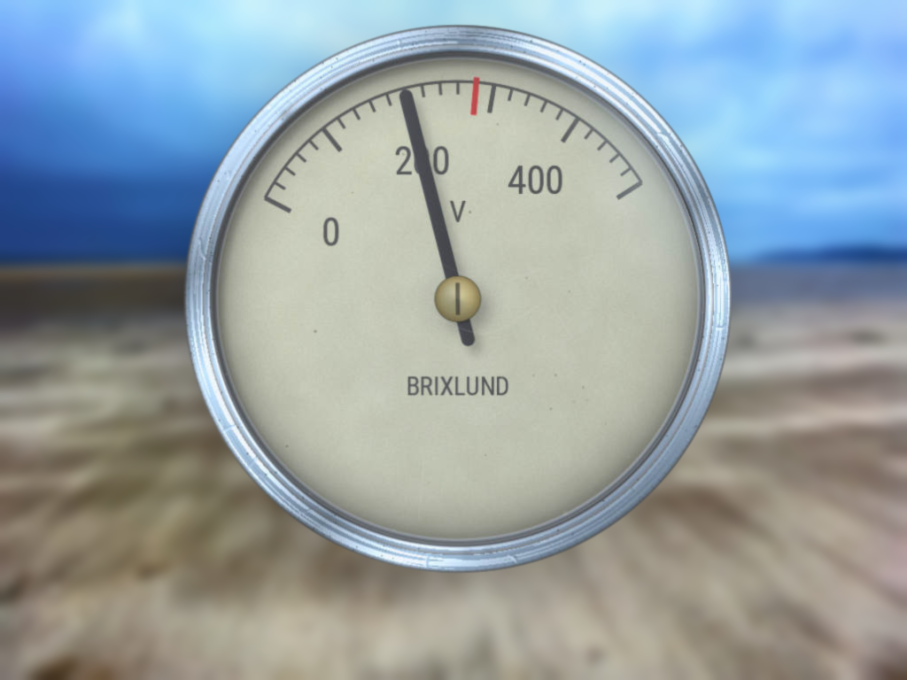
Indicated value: 200 V
